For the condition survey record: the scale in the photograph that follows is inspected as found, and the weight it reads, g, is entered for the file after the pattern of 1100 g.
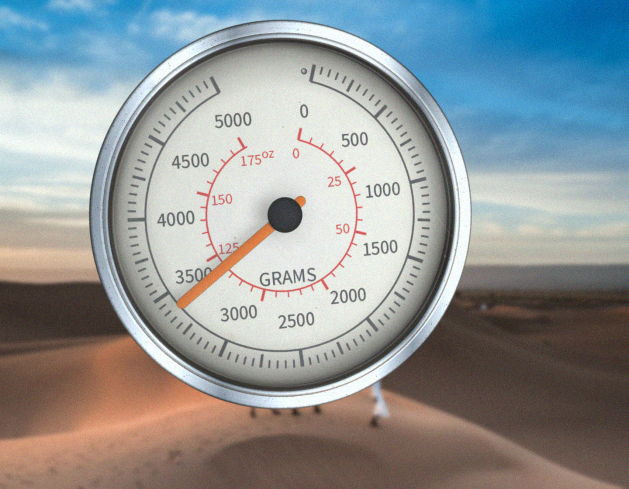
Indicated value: 3400 g
